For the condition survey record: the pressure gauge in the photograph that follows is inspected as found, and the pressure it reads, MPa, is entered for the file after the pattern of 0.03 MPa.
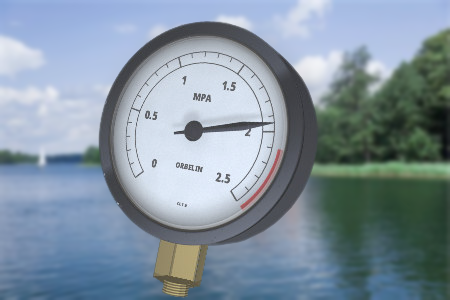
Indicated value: 1.95 MPa
